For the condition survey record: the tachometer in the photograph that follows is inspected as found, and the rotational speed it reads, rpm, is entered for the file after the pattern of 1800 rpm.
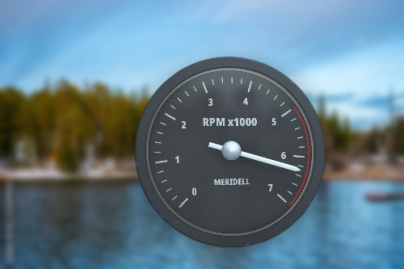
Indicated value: 6300 rpm
